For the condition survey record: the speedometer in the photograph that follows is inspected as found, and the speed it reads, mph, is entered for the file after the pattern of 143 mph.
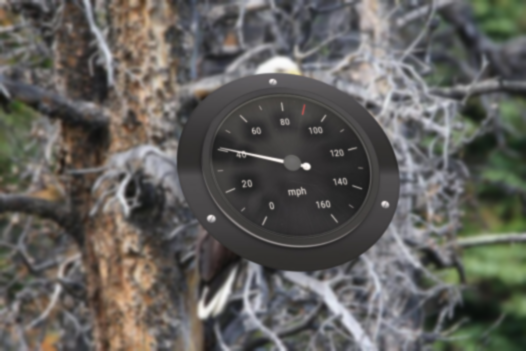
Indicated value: 40 mph
